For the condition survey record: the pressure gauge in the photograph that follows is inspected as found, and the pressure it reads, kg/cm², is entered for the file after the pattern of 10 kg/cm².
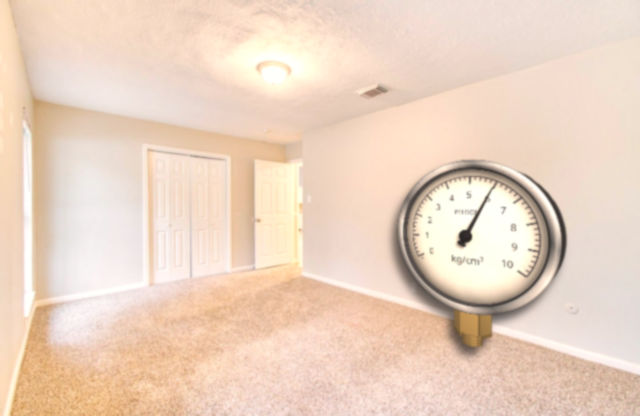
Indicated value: 6 kg/cm²
